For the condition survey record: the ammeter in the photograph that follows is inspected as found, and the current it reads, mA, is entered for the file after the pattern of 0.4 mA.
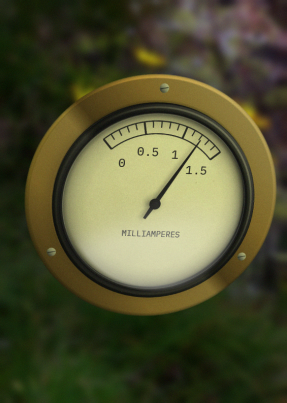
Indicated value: 1.2 mA
